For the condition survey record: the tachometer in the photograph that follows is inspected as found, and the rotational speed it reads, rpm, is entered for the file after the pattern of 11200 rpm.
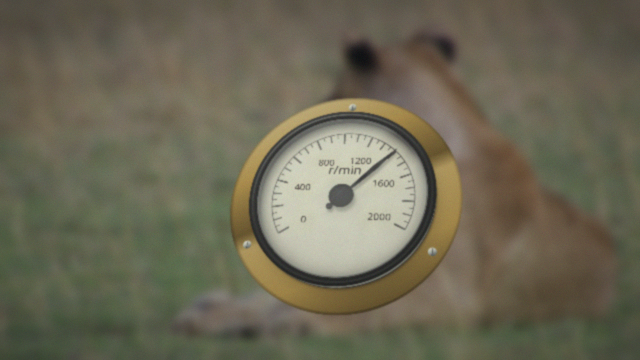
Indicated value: 1400 rpm
